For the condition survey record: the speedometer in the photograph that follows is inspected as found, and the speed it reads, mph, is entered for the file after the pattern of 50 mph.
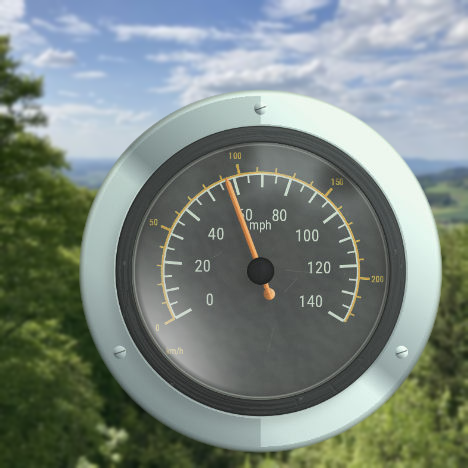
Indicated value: 57.5 mph
